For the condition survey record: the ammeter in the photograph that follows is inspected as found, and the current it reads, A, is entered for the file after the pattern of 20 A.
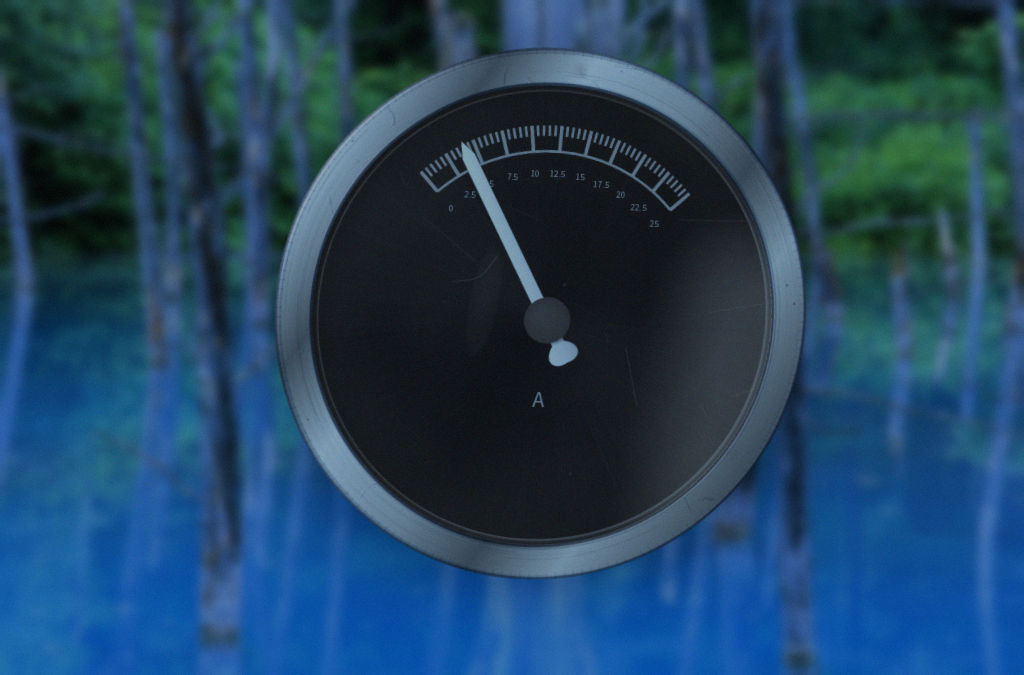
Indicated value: 4 A
